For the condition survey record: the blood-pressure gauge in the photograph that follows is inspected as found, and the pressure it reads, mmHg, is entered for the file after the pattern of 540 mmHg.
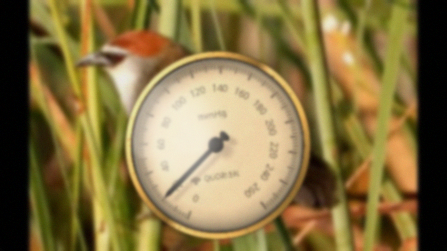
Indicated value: 20 mmHg
